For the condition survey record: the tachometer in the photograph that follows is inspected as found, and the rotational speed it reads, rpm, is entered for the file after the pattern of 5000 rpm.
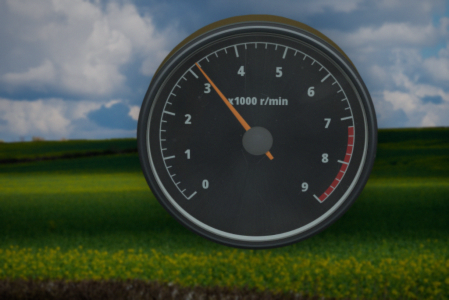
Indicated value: 3200 rpm
